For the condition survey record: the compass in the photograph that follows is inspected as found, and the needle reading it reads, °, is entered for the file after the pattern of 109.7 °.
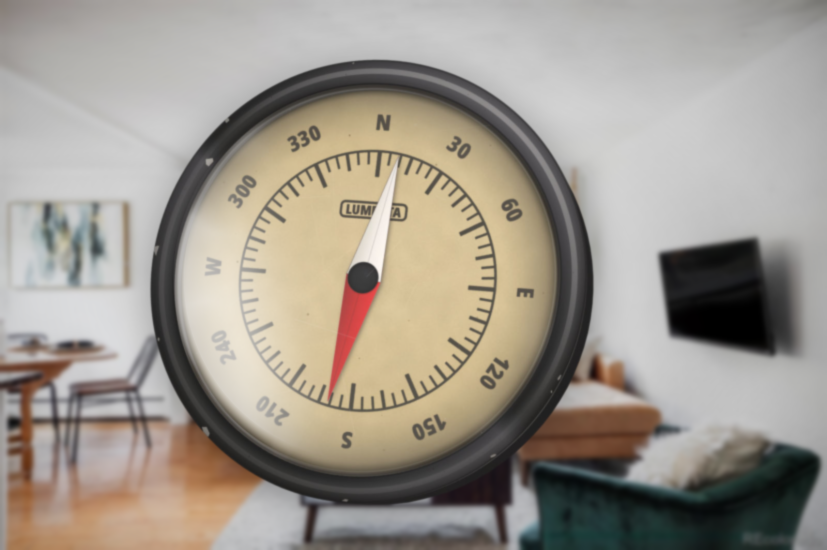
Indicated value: 190 °
